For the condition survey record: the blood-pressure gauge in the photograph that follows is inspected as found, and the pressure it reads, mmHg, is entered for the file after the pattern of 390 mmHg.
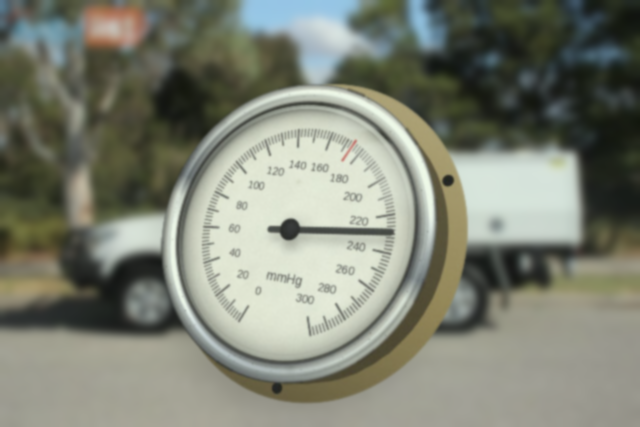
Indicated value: 230 mmHg
